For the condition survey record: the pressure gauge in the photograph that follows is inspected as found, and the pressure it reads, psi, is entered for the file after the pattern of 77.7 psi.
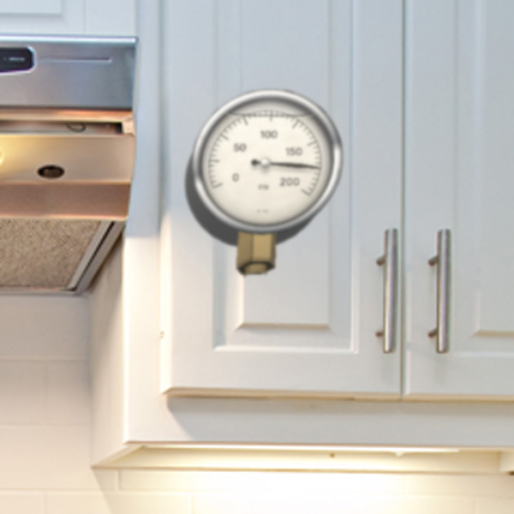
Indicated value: 175 psi
